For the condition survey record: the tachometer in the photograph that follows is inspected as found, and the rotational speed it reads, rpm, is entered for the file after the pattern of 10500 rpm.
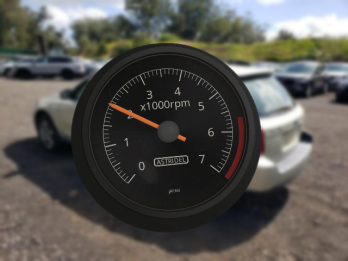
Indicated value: 2000 rpm
